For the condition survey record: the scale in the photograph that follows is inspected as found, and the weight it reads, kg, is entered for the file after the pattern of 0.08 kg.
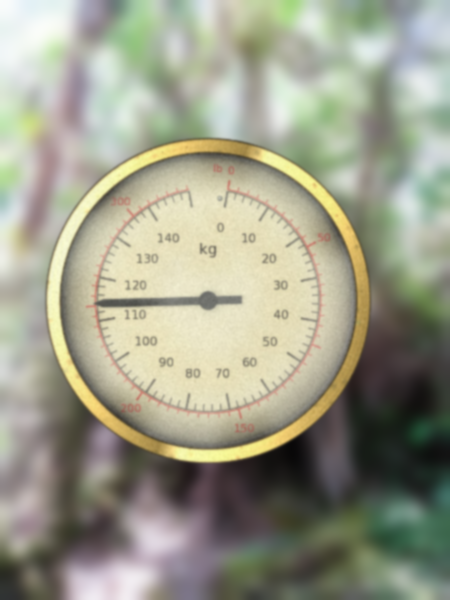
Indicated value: 114 kg
